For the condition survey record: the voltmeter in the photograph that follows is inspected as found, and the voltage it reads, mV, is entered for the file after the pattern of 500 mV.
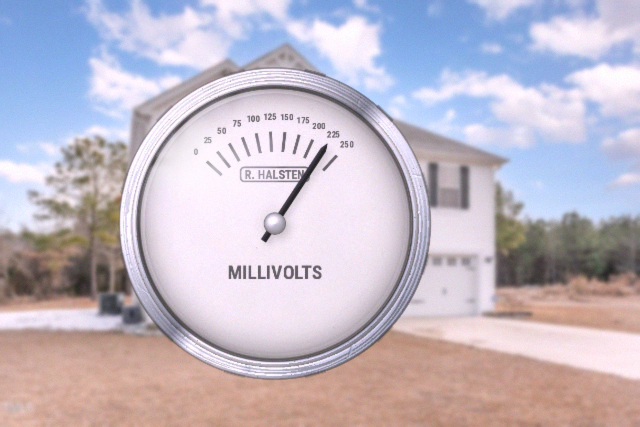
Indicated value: 225 mV
